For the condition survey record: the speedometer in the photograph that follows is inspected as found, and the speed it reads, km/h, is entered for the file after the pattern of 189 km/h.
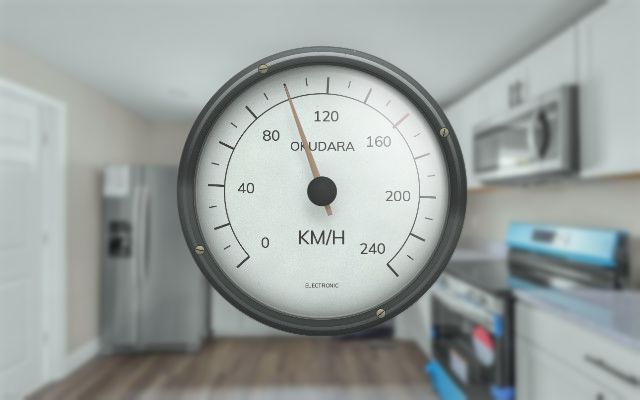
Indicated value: 100 km/h
